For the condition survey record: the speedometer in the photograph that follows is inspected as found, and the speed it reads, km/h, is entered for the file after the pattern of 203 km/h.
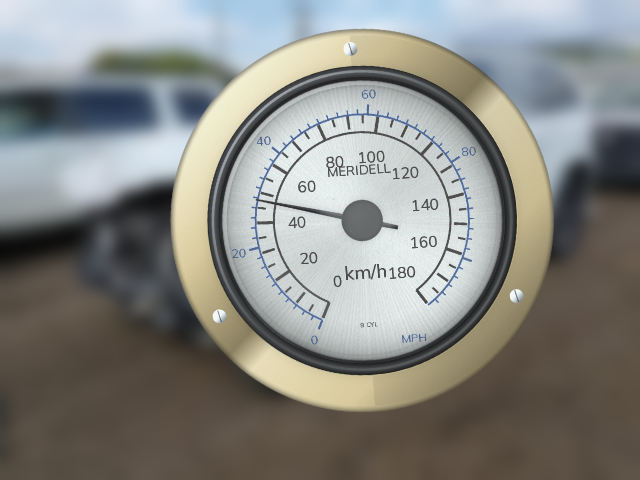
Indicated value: 47.5 km/h
